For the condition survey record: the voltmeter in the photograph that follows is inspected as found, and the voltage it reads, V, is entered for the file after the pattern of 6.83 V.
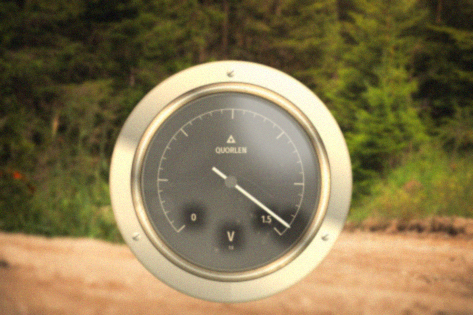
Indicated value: 1.45 V
